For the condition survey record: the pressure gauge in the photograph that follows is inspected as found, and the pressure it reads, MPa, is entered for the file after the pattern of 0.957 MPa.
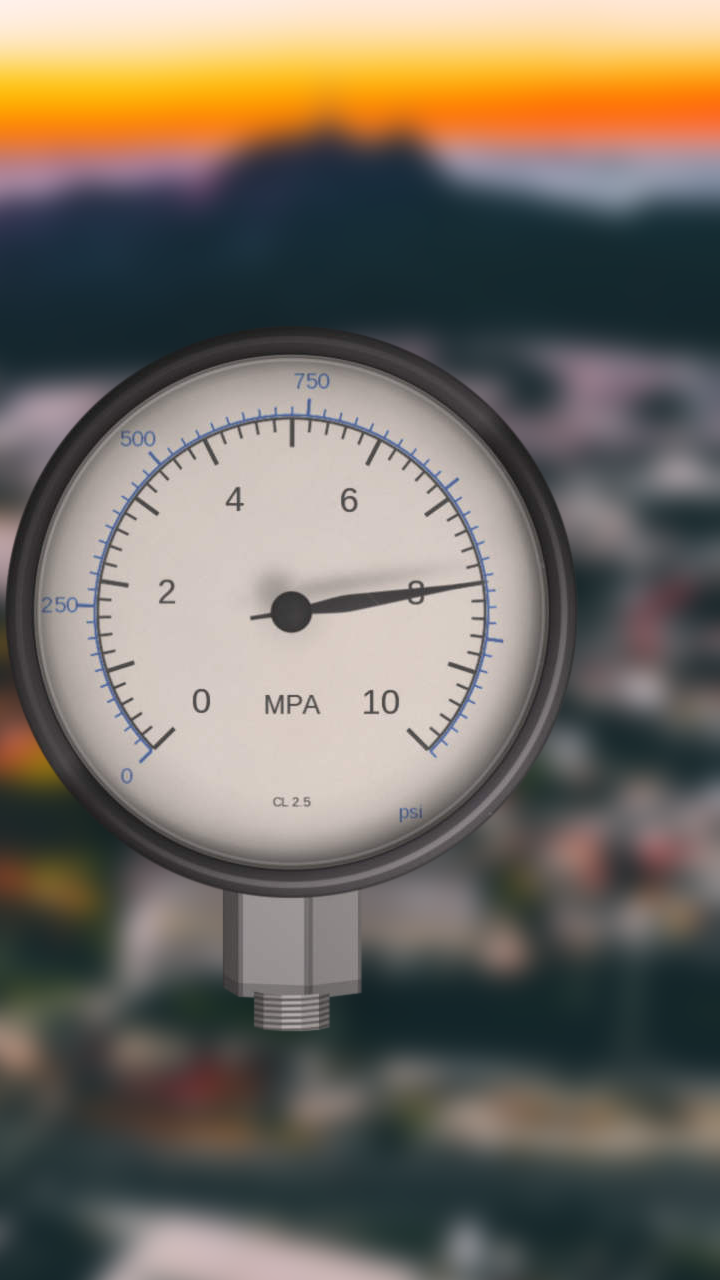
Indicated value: 8 MPa
